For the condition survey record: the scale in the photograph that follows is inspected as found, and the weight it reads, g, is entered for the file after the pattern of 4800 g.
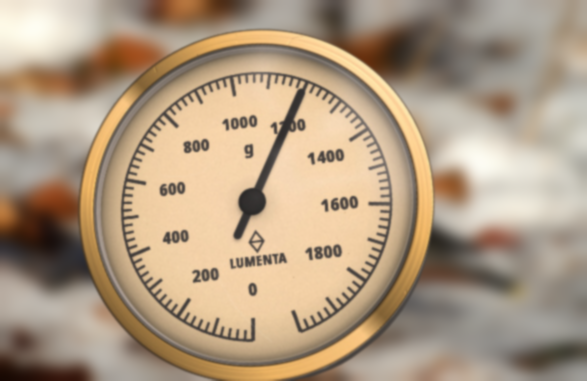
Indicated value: 1200 g
